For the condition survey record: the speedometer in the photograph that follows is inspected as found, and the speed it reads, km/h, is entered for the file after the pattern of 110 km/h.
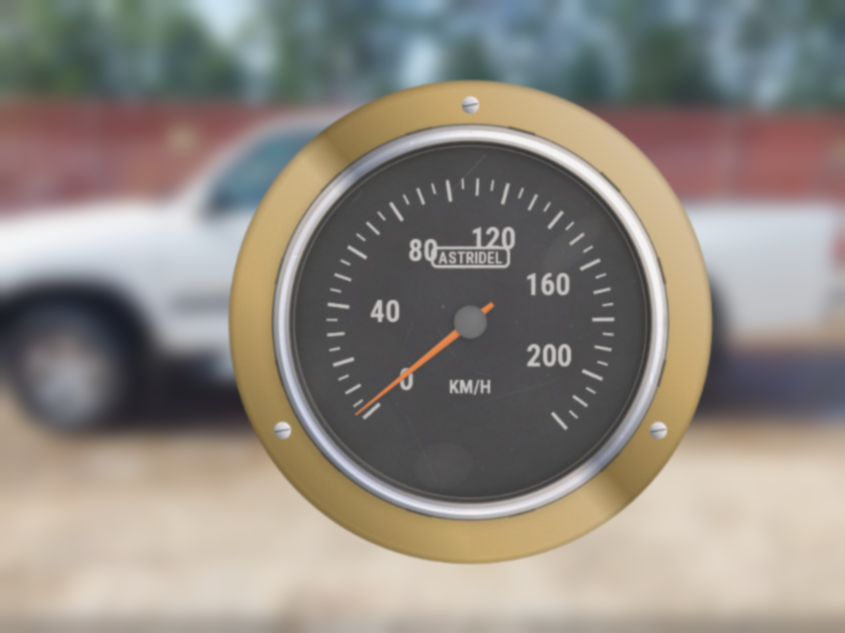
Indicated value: 2.5 km/h
